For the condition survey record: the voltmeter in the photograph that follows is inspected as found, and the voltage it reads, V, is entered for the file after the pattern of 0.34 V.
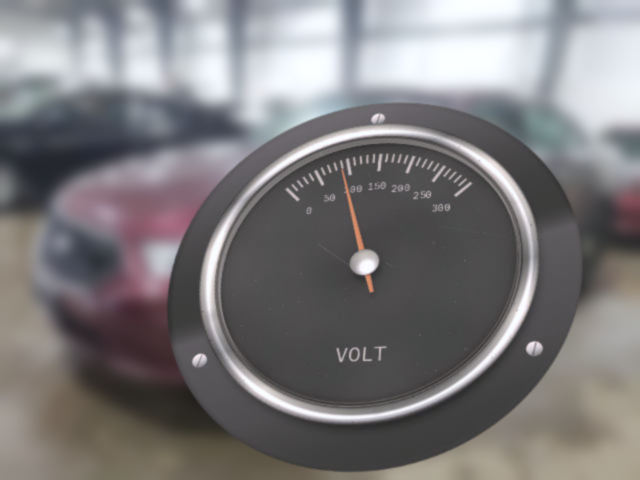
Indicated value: 90 V
